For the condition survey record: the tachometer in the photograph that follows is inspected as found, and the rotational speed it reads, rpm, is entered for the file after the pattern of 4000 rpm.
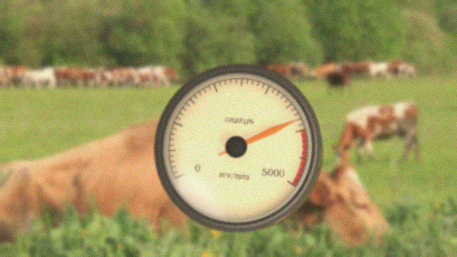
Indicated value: 3800 rpm
